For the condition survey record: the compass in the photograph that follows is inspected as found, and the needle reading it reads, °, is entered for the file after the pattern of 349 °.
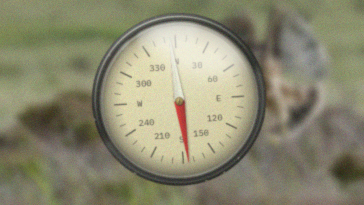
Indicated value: 175 °
